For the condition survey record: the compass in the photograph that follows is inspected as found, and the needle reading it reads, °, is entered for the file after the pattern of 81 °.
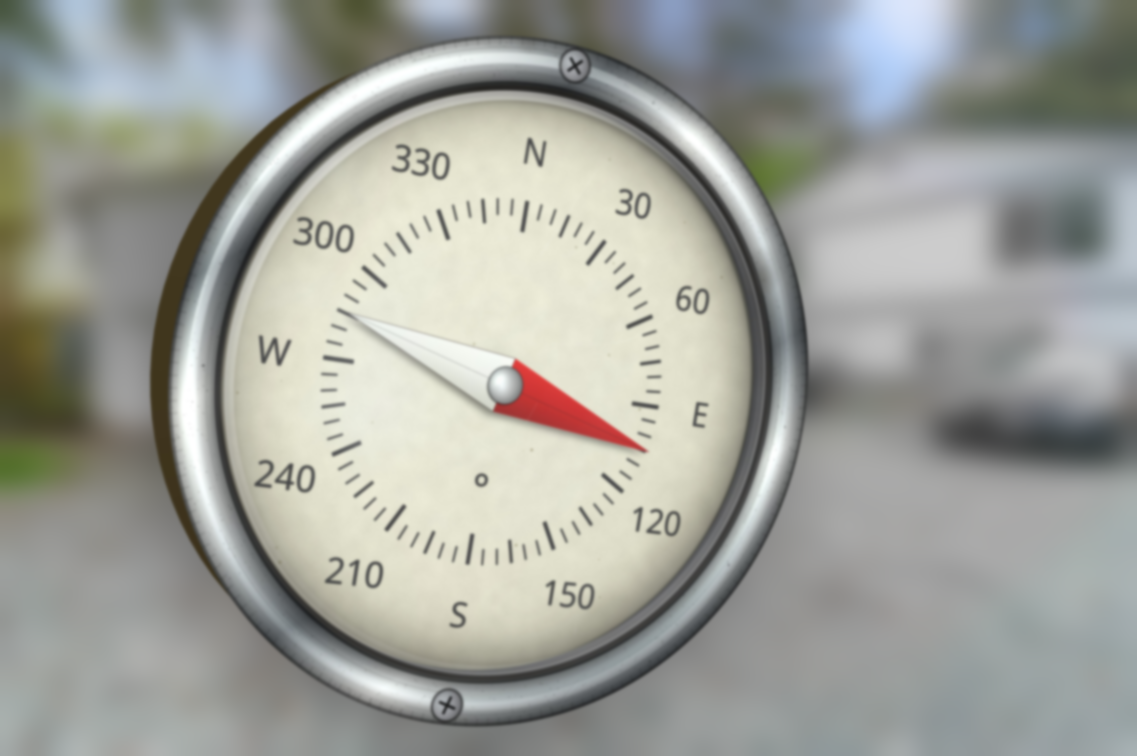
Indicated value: 105 °
